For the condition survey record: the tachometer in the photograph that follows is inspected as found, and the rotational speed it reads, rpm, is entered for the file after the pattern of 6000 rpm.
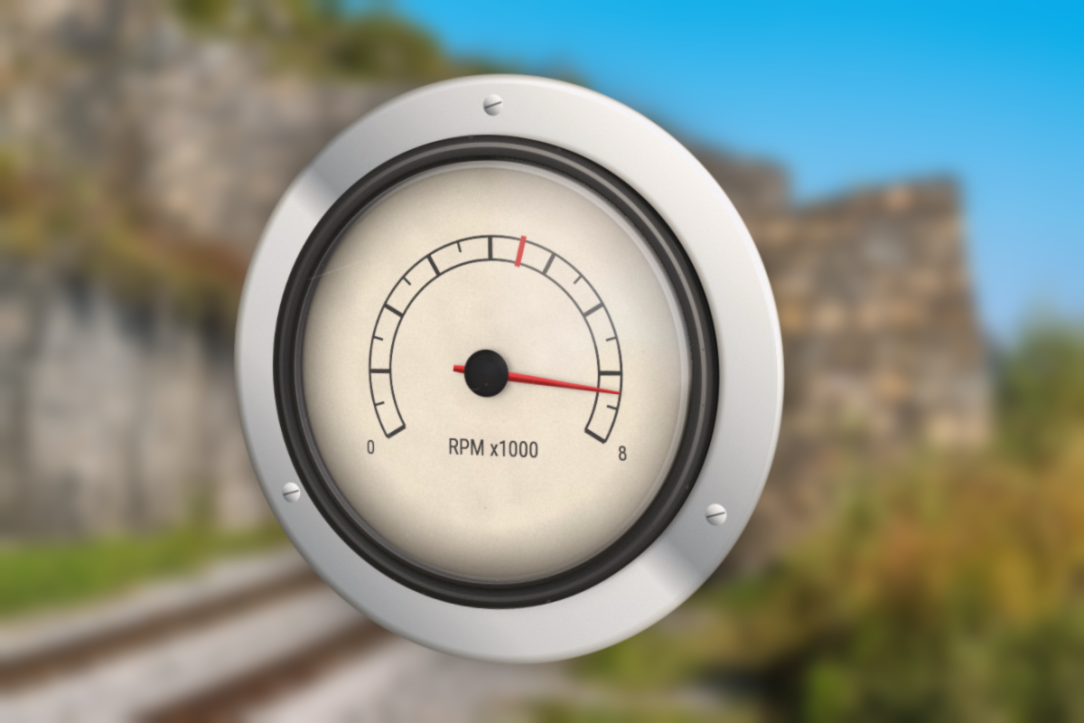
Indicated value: 7250 rpm
